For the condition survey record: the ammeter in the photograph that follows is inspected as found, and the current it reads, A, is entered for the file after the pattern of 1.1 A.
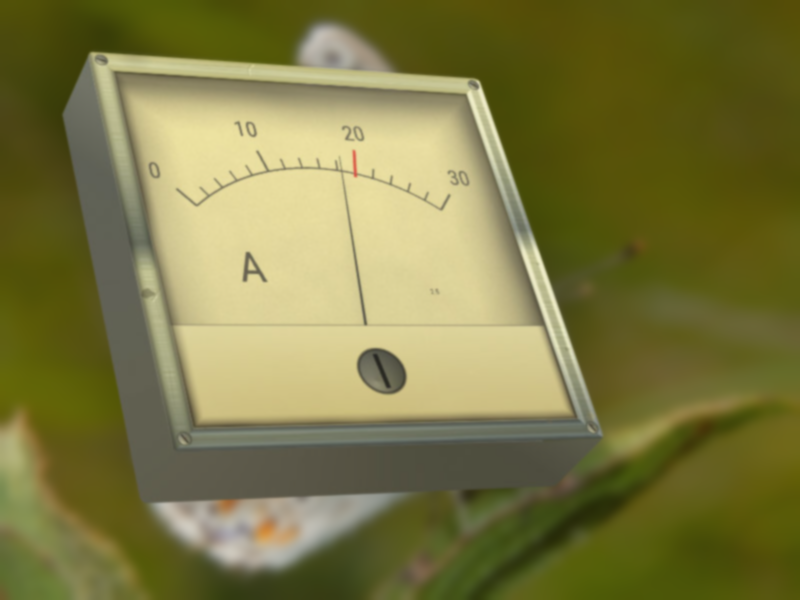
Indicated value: 18 A
